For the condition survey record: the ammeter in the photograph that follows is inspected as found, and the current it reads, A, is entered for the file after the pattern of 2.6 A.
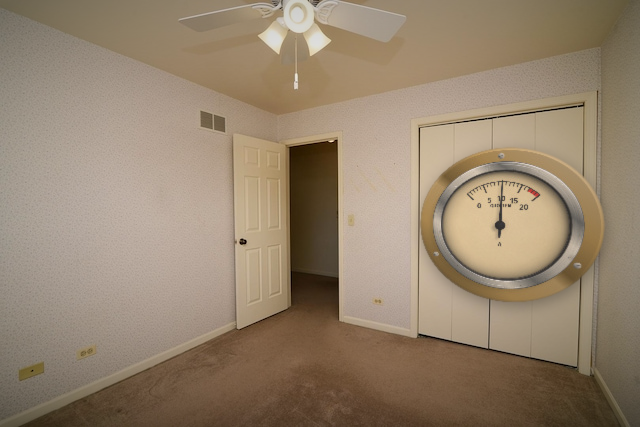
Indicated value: 10 A
